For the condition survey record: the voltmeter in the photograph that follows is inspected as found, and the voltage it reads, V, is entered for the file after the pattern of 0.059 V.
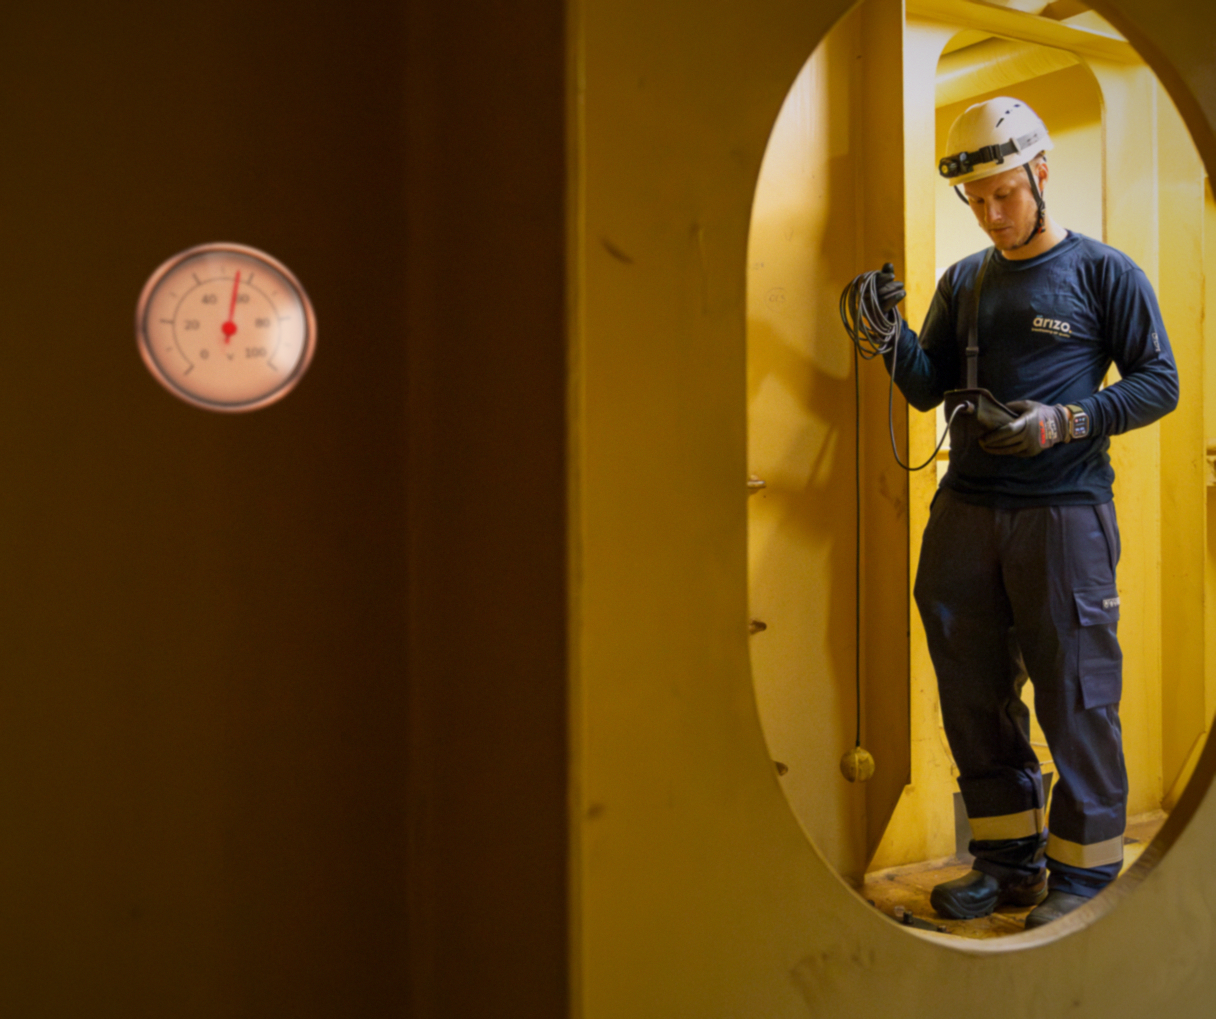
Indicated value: 55 V
